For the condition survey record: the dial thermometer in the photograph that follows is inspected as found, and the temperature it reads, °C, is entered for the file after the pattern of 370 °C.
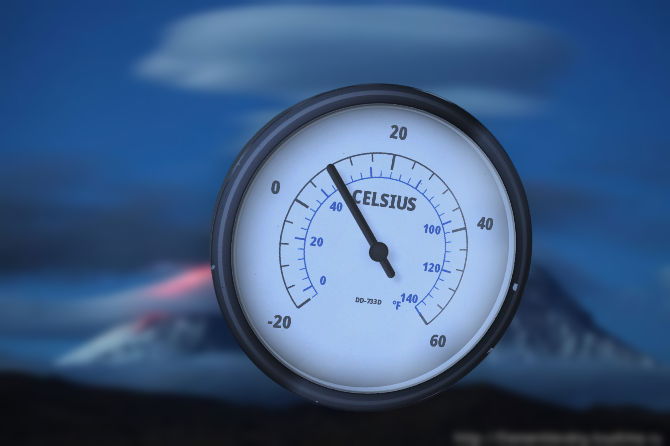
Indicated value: 8 °C
